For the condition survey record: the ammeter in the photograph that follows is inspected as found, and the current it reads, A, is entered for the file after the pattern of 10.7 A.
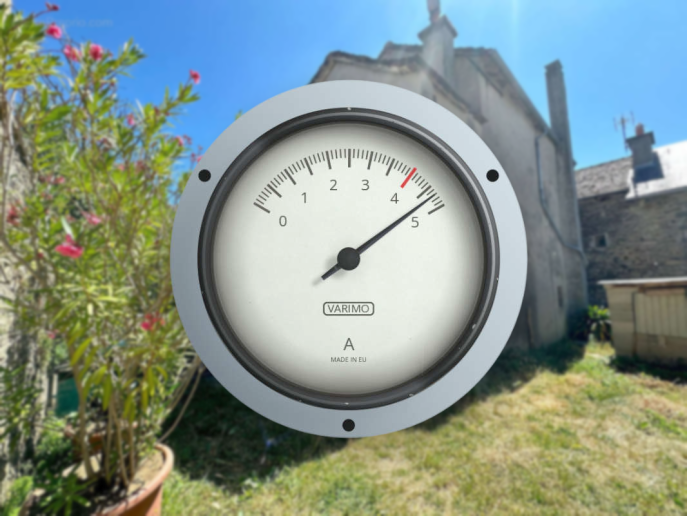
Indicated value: 4.7 A
